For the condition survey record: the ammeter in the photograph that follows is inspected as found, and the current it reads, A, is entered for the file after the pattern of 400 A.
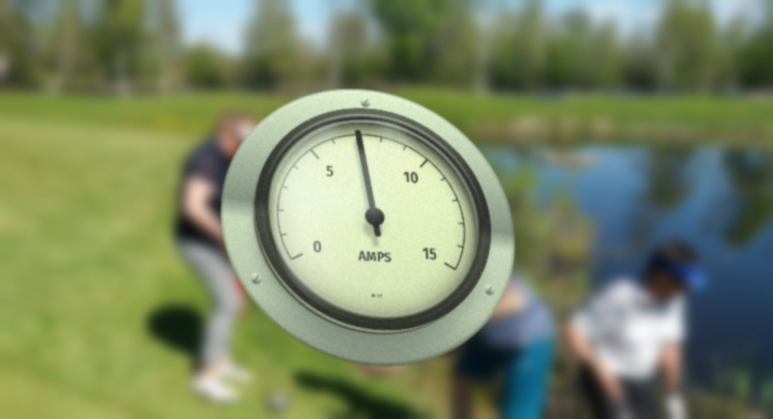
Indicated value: 7 A
